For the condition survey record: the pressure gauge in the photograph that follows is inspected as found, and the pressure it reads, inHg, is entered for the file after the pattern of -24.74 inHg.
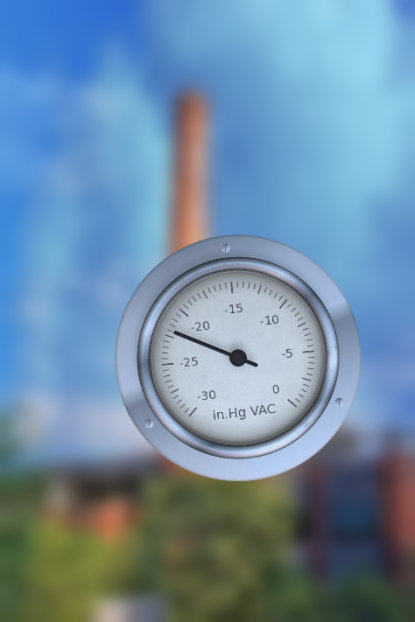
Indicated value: -22 inHg
